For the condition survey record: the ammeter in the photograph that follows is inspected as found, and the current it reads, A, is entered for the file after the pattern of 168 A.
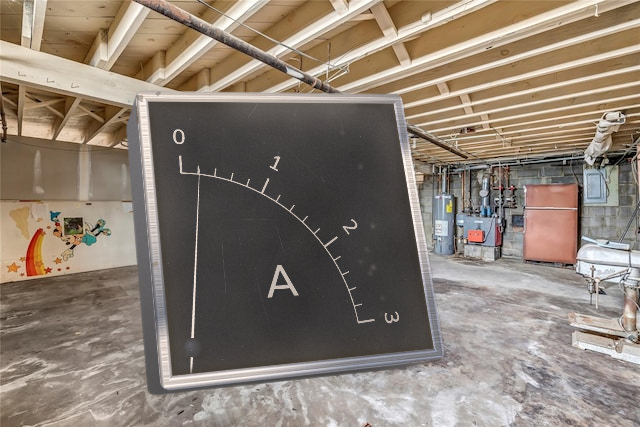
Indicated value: 0.2 A
